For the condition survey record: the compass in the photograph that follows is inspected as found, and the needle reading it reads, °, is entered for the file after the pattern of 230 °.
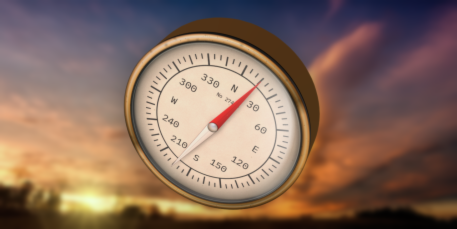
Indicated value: 15 °
